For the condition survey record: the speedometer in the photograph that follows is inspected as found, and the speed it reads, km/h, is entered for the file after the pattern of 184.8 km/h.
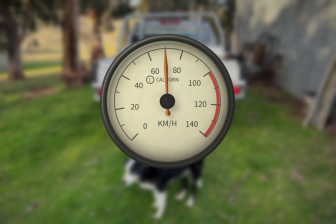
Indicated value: 70 km/h
